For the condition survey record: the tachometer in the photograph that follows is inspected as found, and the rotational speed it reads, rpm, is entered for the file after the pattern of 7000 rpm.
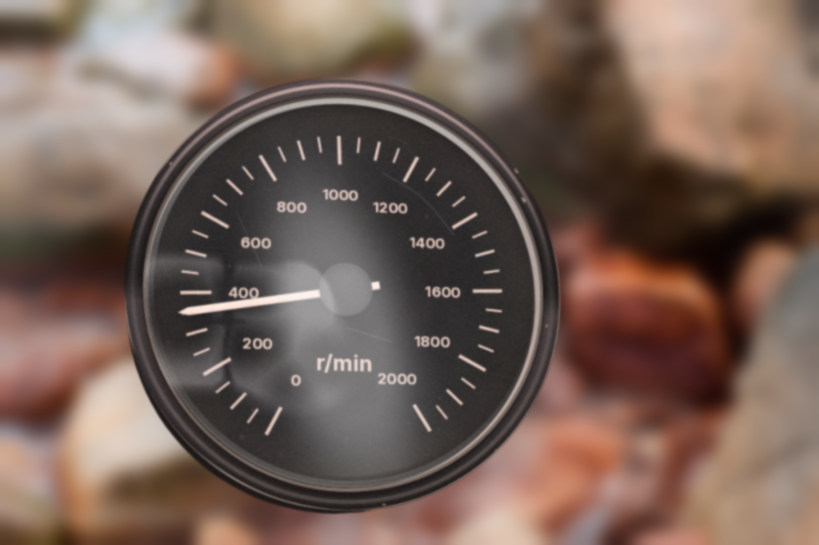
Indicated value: 350 rpm
